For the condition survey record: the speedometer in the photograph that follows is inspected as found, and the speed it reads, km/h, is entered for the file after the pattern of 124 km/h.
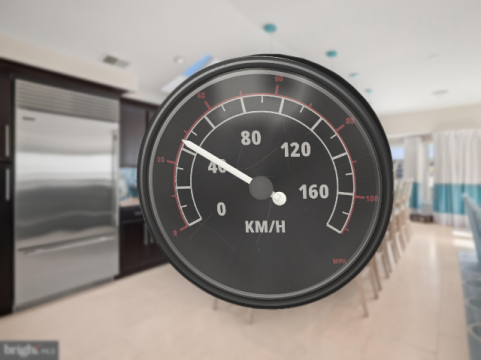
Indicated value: 45 km/h
